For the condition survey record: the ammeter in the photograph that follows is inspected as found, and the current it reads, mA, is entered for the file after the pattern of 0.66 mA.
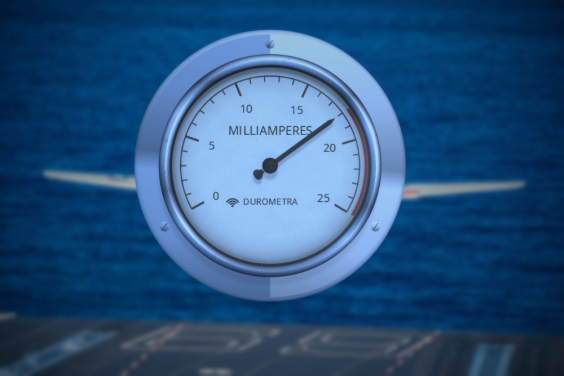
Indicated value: 18 mA
